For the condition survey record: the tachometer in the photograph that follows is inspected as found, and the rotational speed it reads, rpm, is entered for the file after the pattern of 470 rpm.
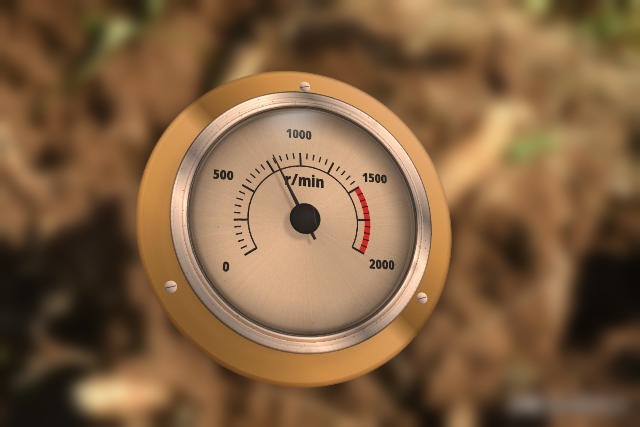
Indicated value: 800 rpm
